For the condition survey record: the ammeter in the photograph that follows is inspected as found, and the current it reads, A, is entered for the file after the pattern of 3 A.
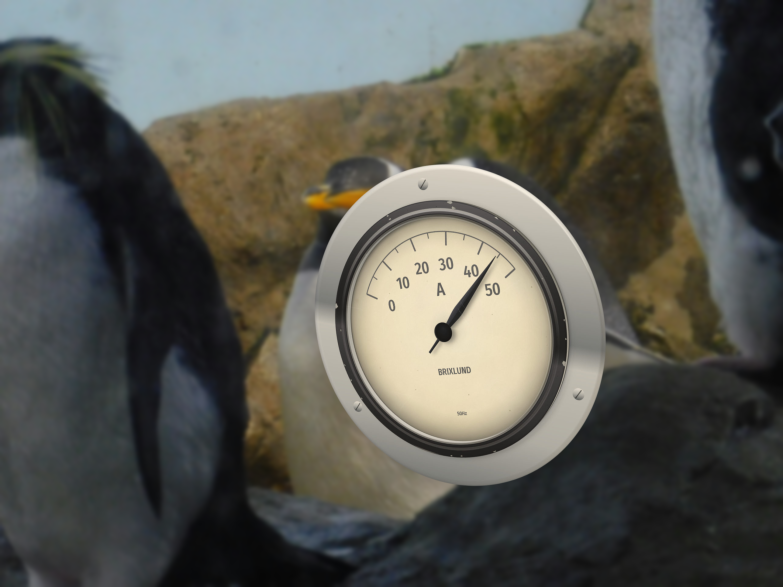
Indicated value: 45 A
